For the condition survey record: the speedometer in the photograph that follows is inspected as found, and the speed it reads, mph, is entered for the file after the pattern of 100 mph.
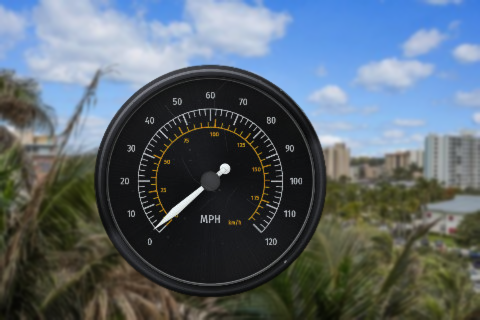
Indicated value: 2 mph
